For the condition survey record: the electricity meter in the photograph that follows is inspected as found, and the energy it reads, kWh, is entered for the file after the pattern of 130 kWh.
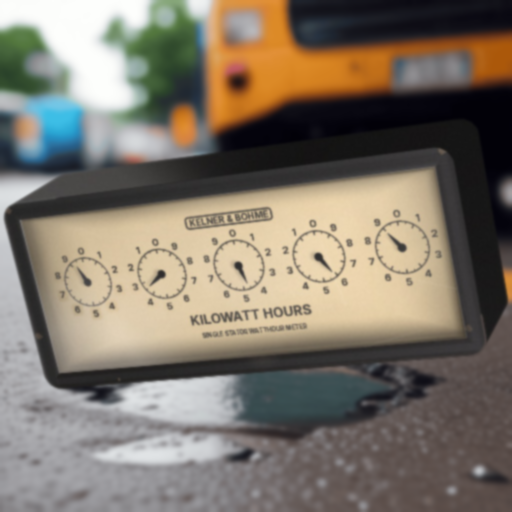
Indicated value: 93459 kWh
